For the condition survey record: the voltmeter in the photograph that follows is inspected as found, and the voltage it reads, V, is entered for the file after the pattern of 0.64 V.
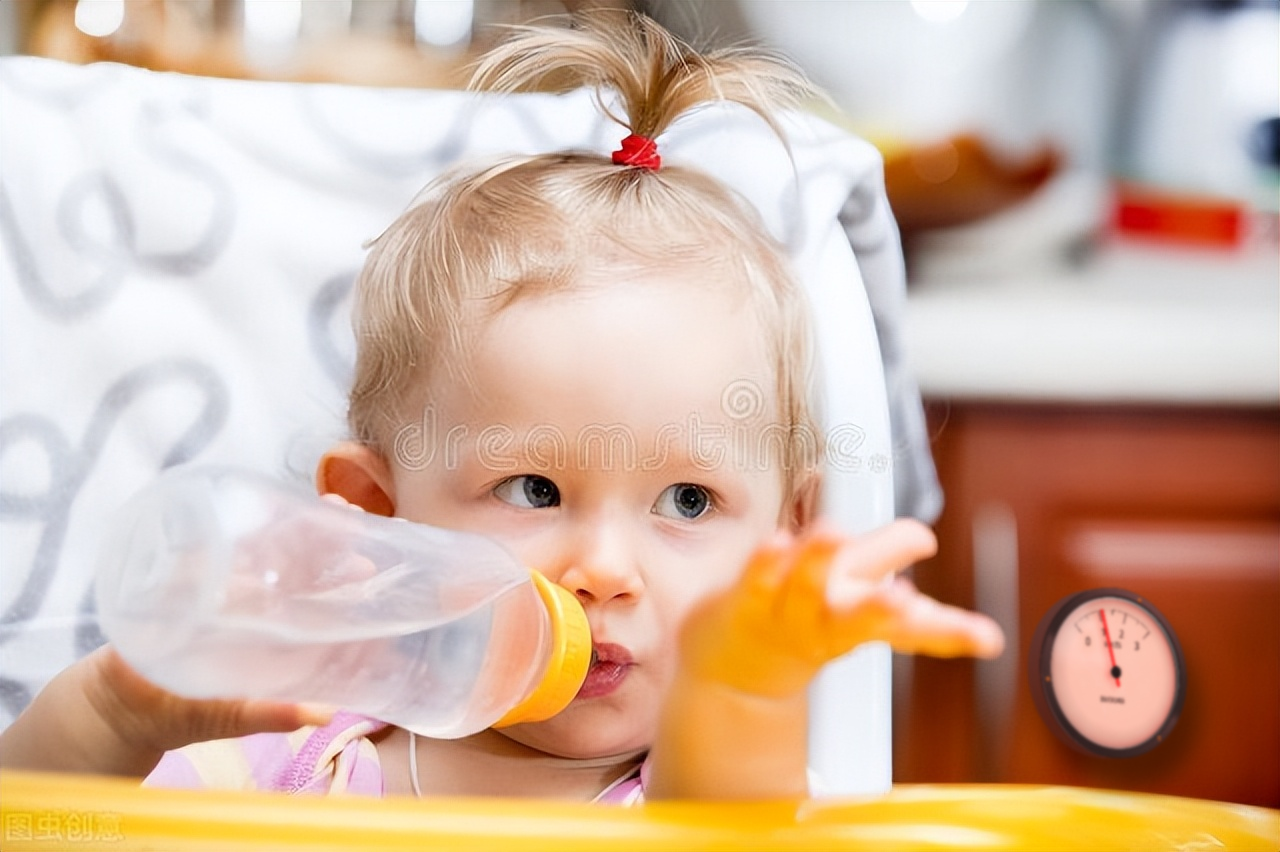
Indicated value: 1 V
